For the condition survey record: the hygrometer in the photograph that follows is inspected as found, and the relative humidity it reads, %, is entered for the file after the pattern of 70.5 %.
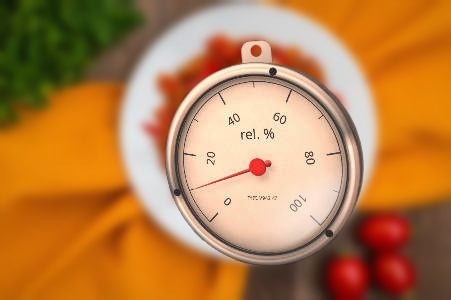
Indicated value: 10 %
